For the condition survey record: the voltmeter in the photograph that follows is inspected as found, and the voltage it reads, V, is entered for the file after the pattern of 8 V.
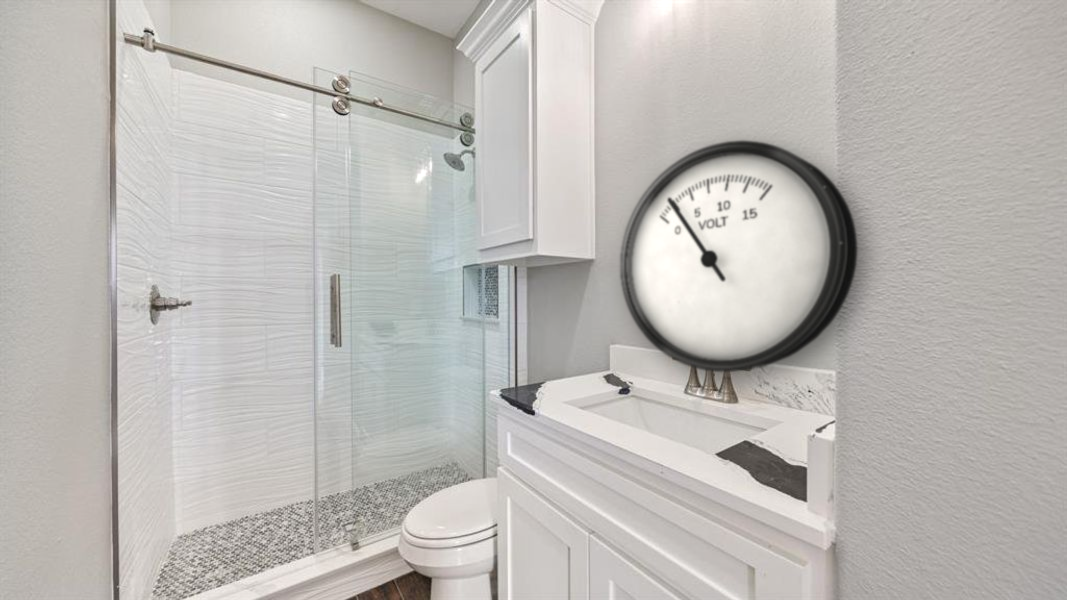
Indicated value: 2.5 V
